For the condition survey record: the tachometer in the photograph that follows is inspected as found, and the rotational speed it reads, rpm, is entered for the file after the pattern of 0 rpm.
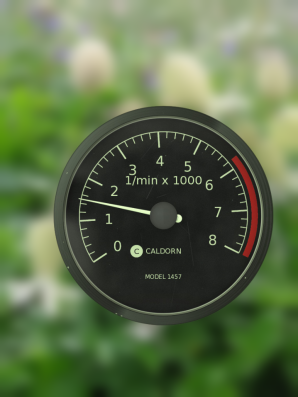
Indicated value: 1500 rpm
